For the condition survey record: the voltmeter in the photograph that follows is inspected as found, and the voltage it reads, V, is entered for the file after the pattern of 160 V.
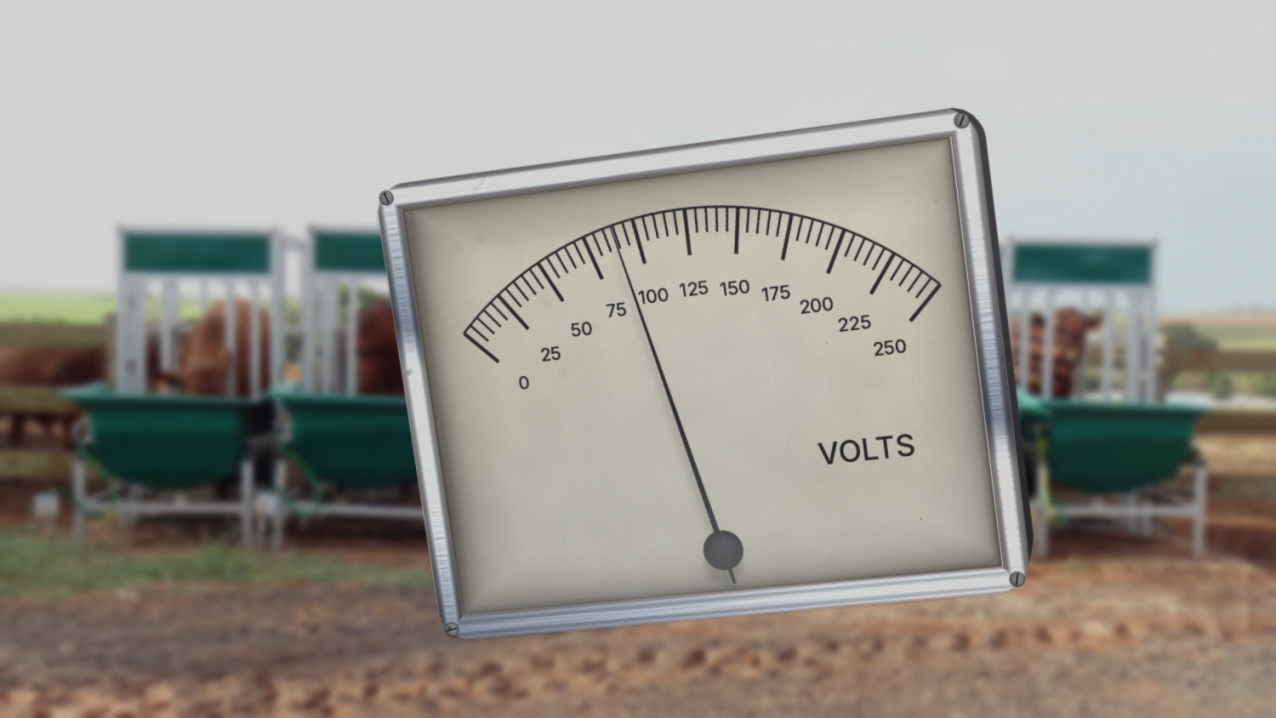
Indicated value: 90 V
